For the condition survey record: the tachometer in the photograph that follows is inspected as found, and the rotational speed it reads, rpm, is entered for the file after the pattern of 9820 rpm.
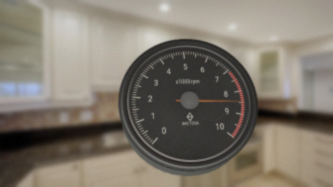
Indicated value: 8500 rpm
